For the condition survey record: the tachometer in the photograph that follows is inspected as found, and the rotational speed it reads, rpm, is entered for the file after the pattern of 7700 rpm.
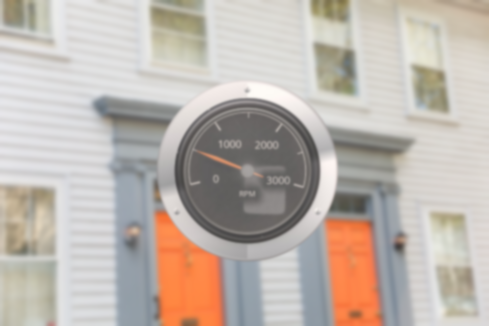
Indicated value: 500 rpm
